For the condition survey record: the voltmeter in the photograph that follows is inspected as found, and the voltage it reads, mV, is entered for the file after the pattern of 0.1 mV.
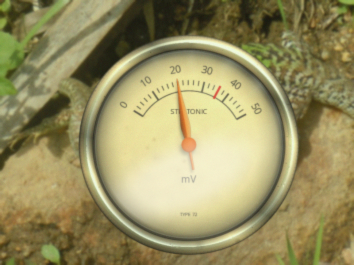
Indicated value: 20 mV
